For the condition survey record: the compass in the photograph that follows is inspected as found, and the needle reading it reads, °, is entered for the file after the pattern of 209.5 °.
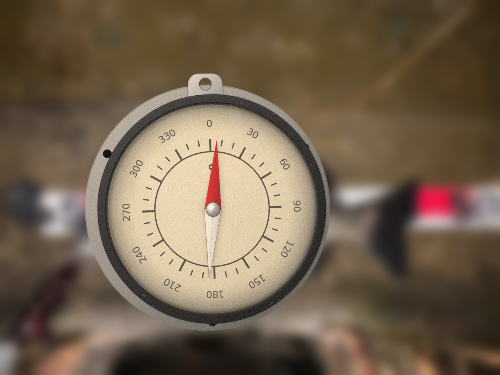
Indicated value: 5 °
